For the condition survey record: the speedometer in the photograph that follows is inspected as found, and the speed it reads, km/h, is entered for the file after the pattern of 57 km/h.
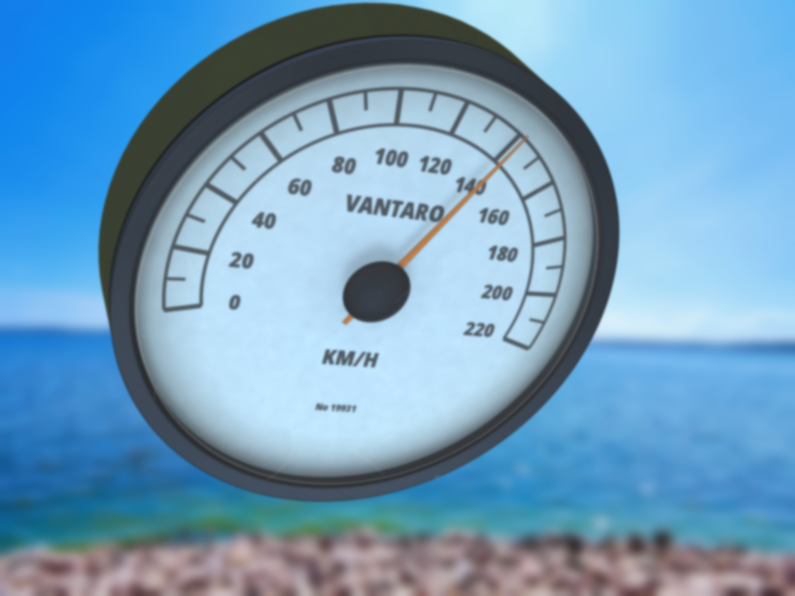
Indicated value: 140 km/h
